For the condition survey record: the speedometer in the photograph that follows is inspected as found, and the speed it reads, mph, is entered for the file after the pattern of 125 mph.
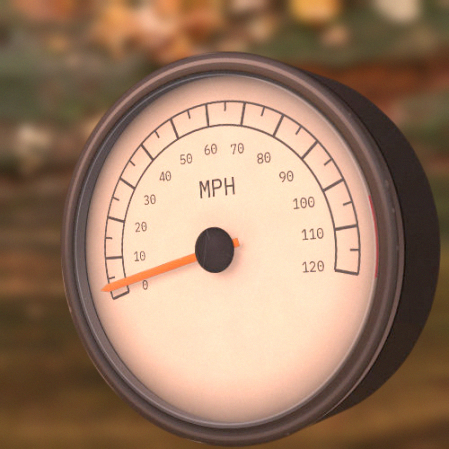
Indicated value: 2.5 mph
